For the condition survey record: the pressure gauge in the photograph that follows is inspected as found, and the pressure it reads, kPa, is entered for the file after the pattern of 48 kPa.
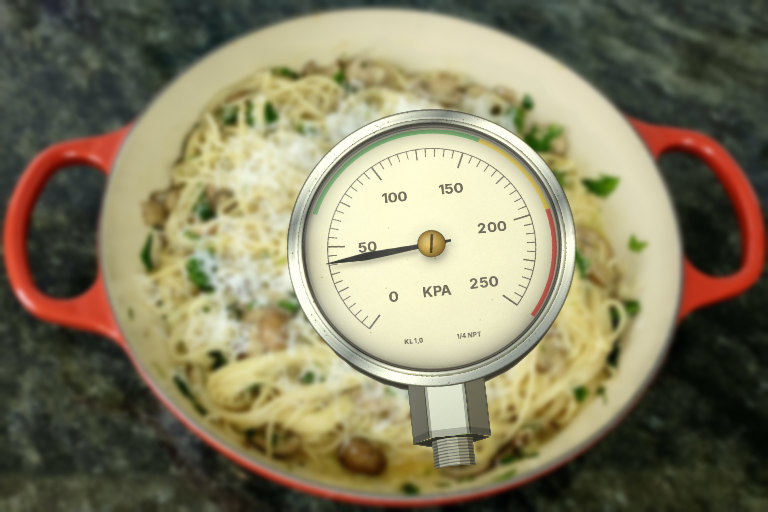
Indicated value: 40 kPa
